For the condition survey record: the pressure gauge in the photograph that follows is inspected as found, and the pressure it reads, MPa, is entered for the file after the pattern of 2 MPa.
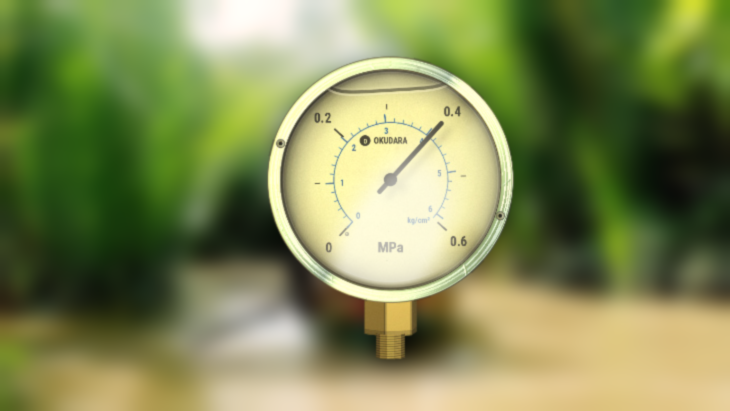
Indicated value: 0.4 MPa
